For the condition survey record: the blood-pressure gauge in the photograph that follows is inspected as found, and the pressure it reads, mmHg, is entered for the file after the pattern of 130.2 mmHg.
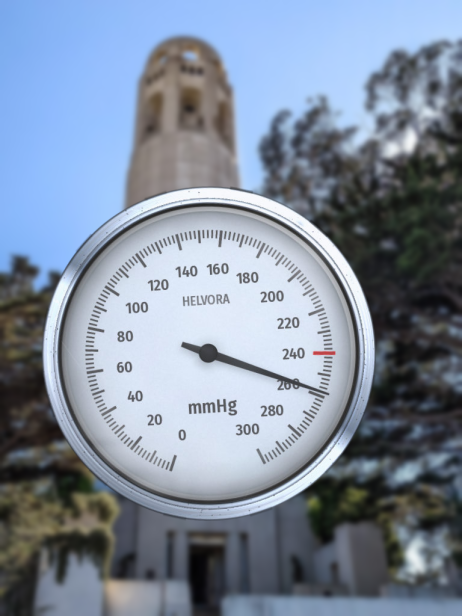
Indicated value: 258 mmHg
